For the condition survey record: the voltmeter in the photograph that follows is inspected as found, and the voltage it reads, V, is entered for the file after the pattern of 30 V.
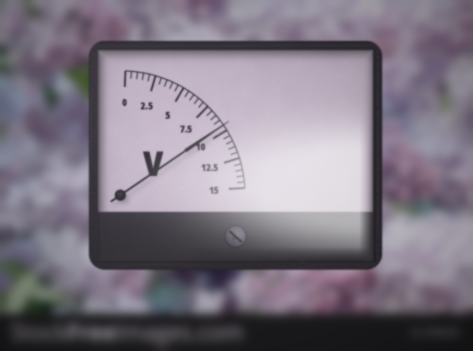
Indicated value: 9.5 V
